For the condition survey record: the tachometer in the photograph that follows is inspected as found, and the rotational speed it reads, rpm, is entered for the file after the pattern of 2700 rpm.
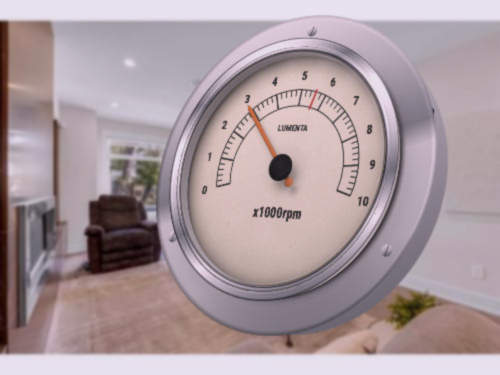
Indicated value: 3000 rpm
